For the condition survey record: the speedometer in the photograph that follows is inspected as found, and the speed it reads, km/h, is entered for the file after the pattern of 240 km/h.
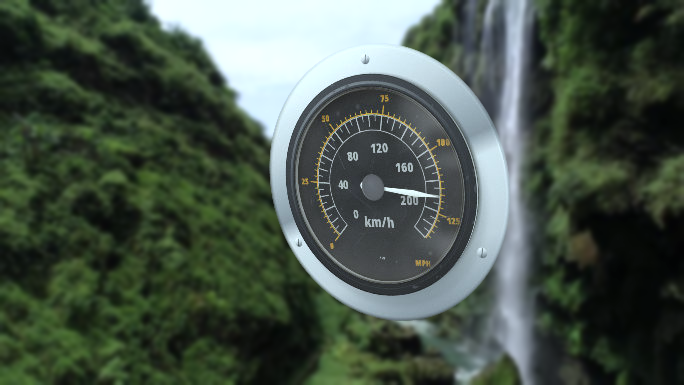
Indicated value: 190 km/h
